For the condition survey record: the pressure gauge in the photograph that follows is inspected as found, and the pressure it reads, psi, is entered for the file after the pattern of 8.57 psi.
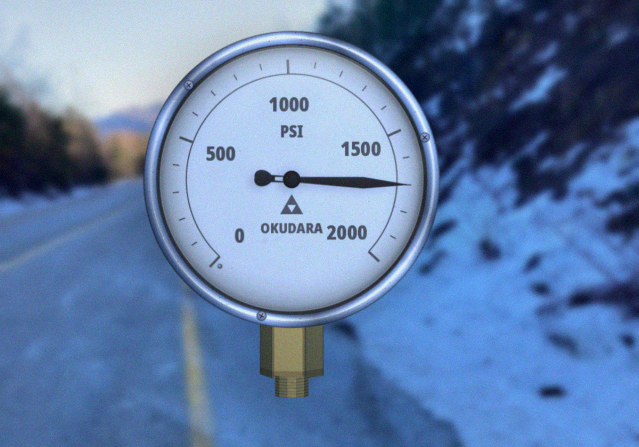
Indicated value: 1700 psi
